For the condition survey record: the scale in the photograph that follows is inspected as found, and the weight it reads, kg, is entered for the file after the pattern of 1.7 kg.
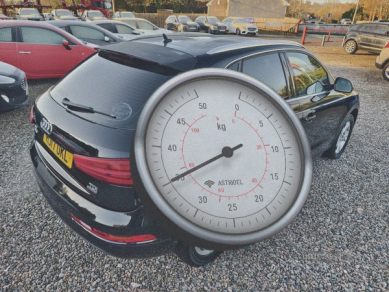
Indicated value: 35 kg
